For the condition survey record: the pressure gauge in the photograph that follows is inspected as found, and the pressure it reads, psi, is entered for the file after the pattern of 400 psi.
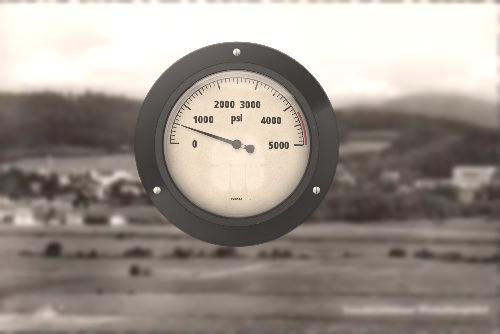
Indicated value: 500 psi
